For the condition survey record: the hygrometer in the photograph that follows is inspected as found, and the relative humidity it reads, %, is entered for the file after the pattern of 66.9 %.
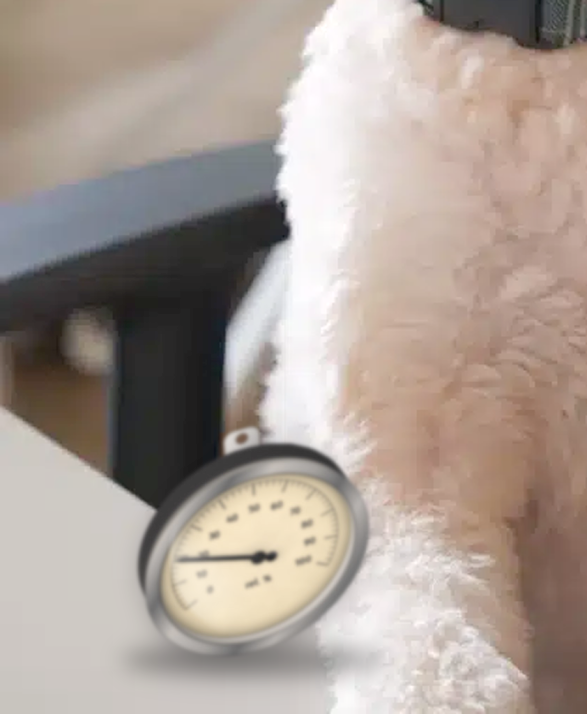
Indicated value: 20 %
